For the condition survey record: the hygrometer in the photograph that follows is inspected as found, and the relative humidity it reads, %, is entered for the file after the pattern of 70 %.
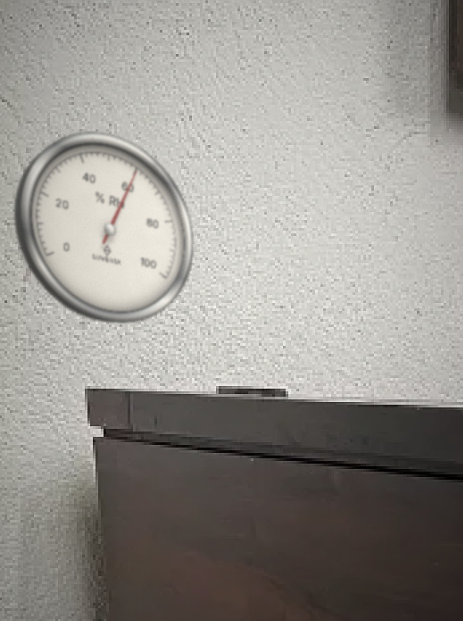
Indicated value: 60 %
